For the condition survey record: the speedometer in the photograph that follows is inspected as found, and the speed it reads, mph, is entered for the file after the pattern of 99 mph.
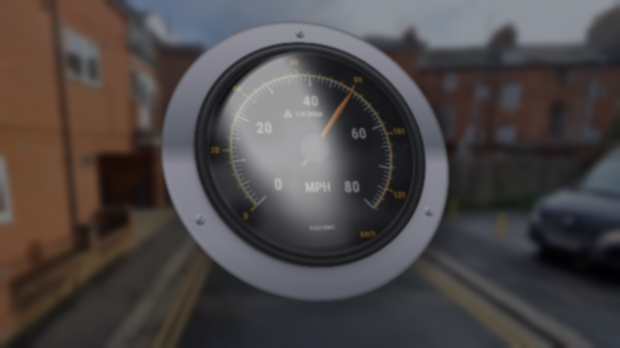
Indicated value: 50 mph
